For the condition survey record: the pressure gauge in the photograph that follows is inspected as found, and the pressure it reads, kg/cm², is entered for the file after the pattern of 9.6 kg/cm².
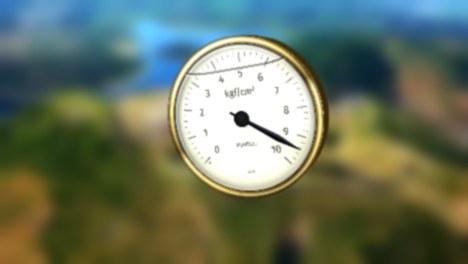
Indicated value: 9.4 kg/cm²
